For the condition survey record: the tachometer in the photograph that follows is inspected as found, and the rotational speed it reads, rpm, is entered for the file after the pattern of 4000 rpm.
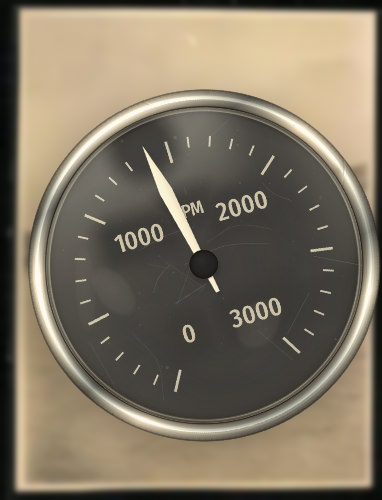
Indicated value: 1400 rpm
